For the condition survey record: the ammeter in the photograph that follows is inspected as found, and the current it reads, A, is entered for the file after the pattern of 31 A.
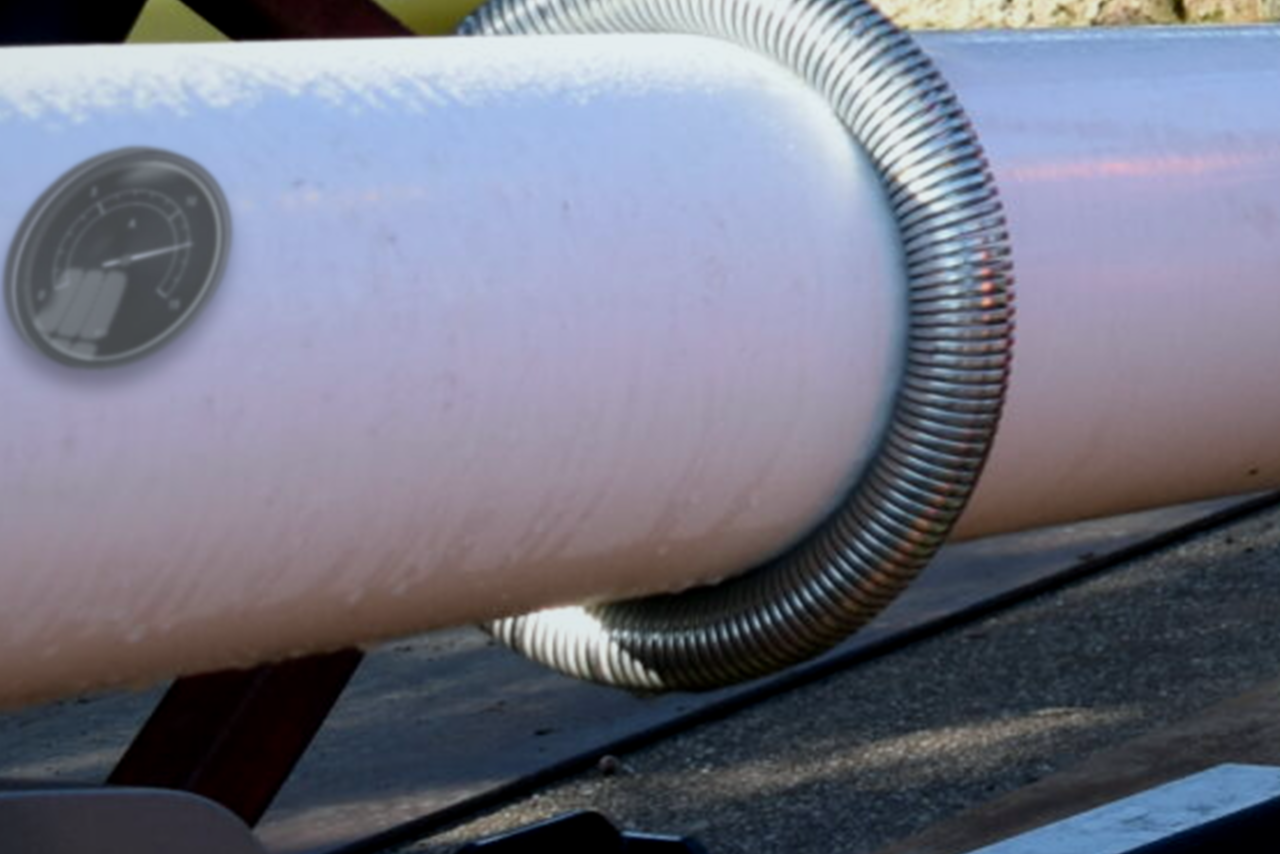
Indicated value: 12 A
